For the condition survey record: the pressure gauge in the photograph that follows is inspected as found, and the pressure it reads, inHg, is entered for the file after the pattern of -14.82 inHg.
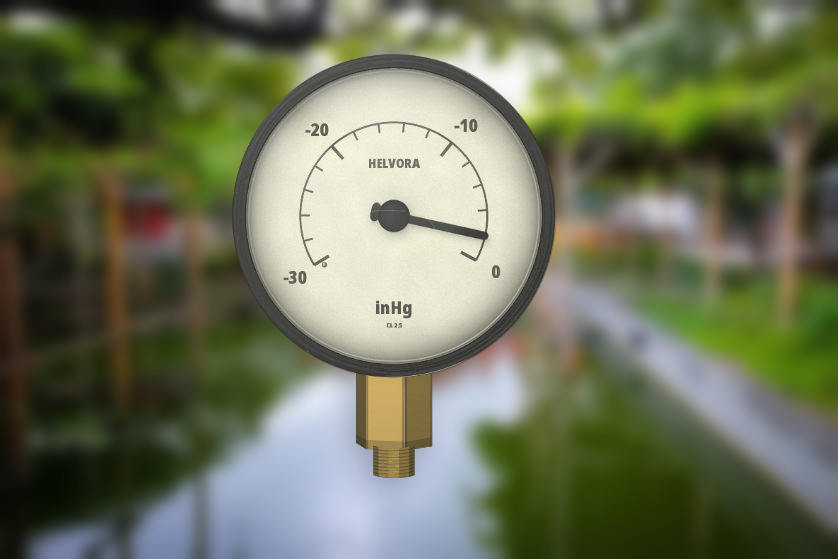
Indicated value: -2 inHg
